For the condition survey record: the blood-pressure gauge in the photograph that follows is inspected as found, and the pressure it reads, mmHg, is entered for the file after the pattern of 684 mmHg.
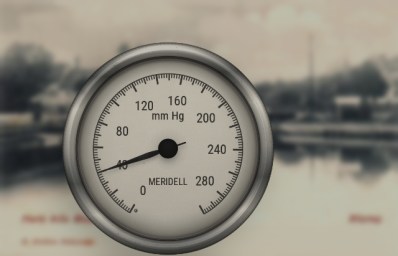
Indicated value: 40 mmHg
